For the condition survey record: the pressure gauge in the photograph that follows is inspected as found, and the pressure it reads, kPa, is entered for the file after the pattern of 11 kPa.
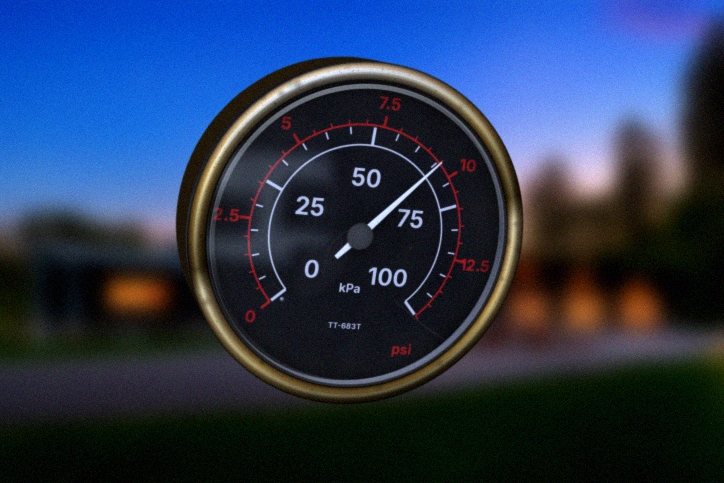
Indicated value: 65 kPa
